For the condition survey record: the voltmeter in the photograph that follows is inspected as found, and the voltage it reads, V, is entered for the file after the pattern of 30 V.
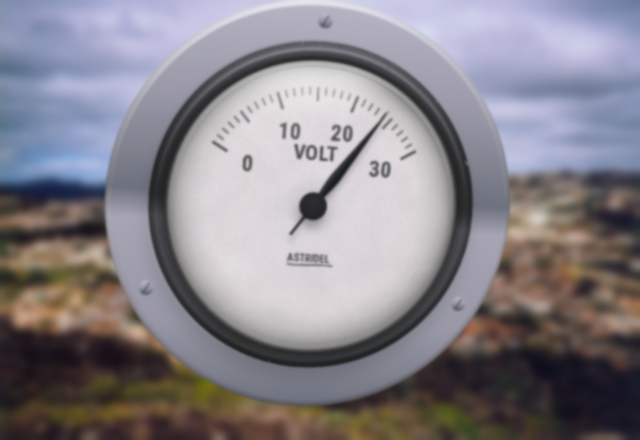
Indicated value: 24 V
